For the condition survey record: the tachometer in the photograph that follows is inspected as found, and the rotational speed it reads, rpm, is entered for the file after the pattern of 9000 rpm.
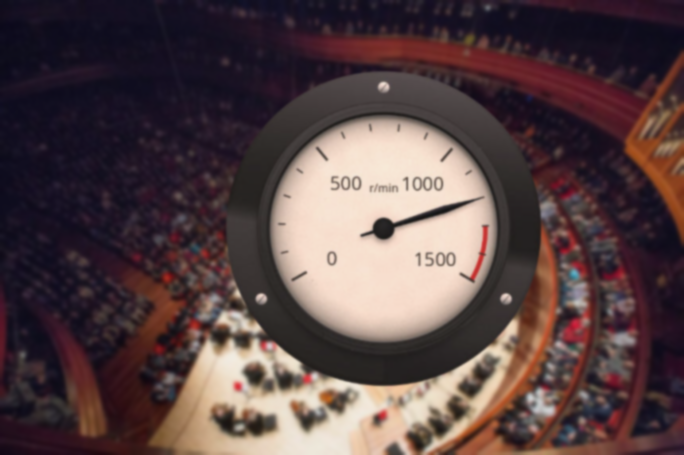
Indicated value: 1200 rpm
